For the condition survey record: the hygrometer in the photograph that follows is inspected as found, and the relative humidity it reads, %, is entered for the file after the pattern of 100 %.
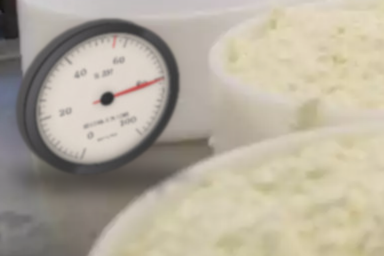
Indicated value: 80 %
